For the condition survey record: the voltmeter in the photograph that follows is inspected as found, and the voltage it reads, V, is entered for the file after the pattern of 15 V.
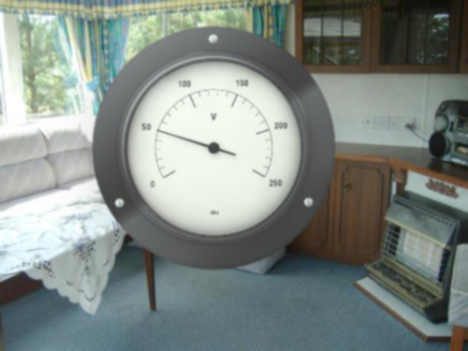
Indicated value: 50 V
